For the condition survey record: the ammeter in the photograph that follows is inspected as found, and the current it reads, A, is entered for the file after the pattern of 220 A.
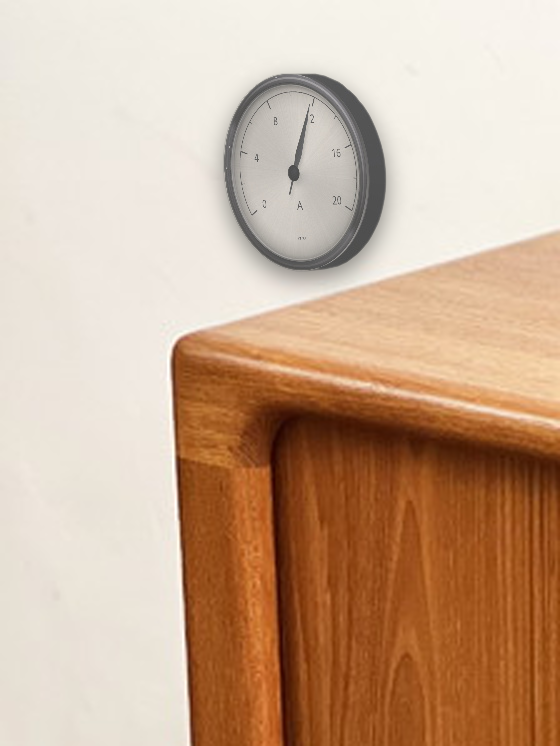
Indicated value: 12 A
